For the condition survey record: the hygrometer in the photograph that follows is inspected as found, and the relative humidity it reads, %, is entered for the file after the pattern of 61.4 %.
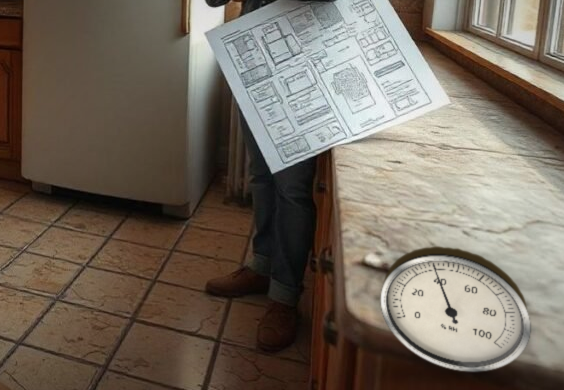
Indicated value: 40 %
